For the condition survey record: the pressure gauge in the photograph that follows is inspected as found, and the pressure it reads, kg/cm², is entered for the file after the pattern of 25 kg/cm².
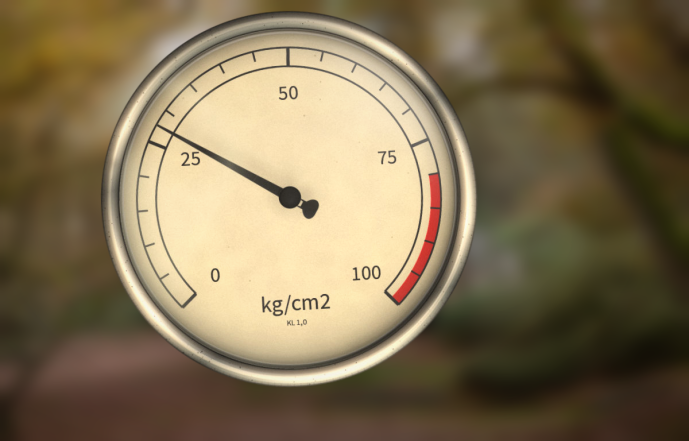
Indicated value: 27.5 kg/cm²
